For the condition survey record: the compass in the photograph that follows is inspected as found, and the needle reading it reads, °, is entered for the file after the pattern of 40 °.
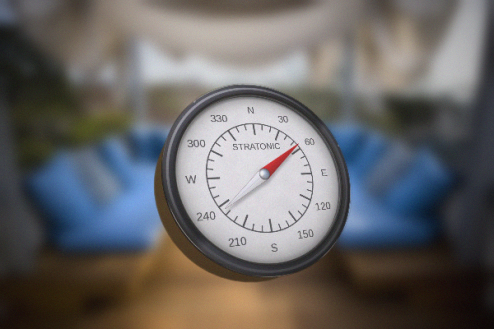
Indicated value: 55 °
